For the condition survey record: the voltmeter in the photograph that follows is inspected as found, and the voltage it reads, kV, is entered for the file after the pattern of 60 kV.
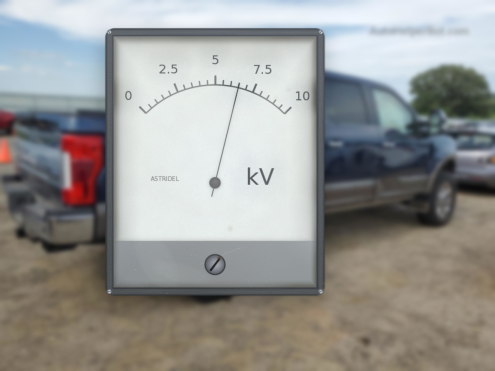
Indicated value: 6.5 kV
